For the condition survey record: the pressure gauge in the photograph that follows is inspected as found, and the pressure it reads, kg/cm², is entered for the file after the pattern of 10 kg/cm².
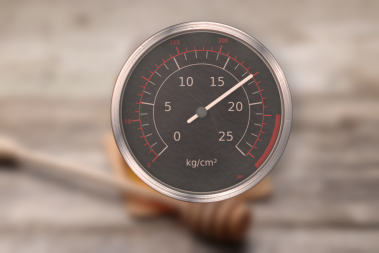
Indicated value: 17.5 kg/cm²
